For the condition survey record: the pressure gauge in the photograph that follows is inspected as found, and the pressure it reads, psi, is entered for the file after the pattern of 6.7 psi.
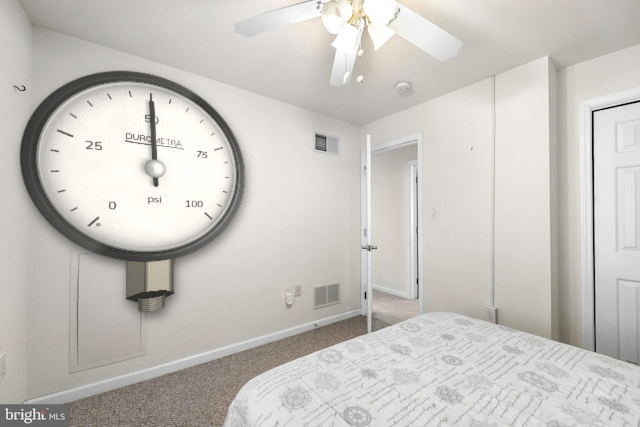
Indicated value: 50 psi
